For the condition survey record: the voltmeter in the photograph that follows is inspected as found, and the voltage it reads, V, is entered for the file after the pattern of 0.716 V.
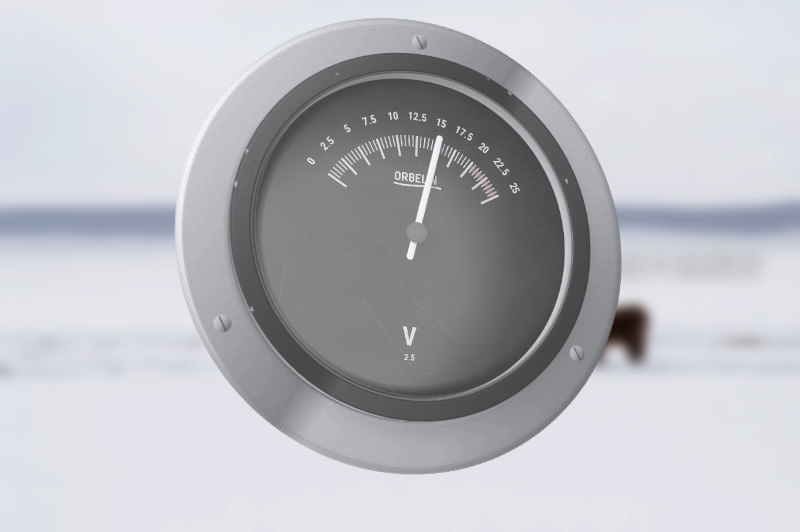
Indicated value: 15 V
